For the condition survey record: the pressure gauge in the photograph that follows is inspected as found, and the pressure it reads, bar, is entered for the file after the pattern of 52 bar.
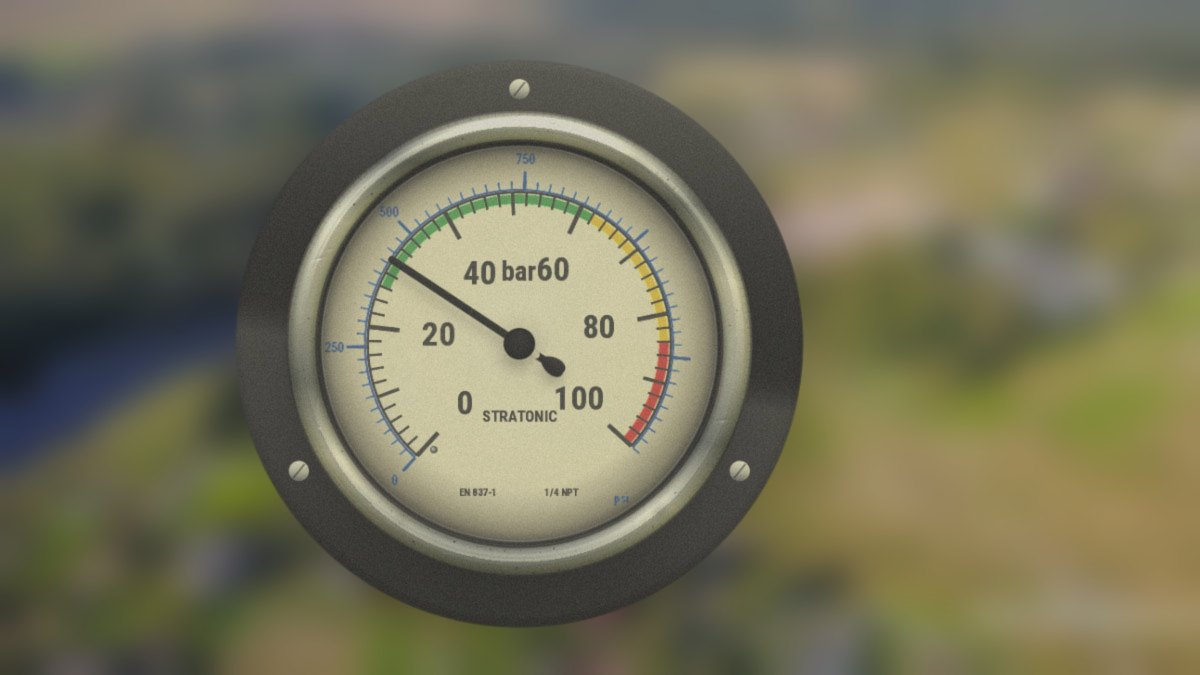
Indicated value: 30 bar
